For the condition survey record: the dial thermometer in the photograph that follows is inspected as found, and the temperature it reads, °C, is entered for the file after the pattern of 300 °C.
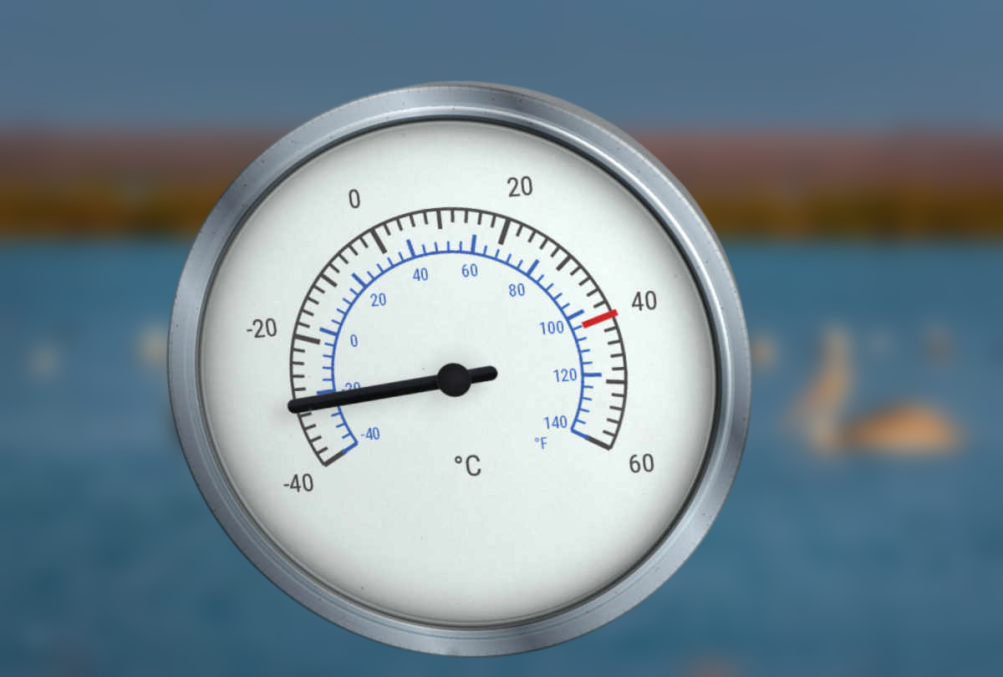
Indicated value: -30 °C
